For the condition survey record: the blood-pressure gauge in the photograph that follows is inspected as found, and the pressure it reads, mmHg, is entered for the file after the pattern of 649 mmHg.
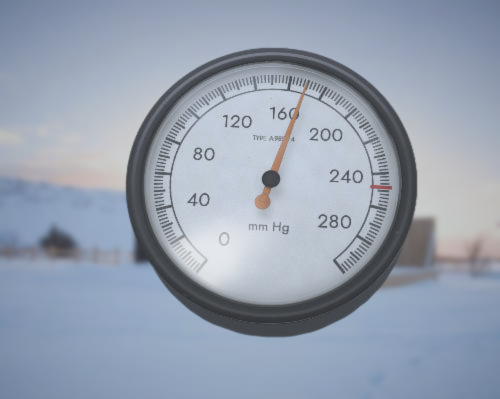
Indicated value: 170 mmHg
